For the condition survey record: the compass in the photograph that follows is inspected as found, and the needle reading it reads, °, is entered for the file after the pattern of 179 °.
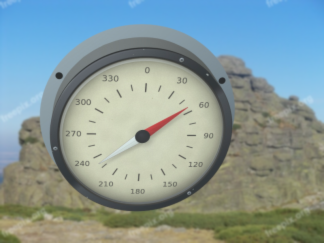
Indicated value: 52.5 °
